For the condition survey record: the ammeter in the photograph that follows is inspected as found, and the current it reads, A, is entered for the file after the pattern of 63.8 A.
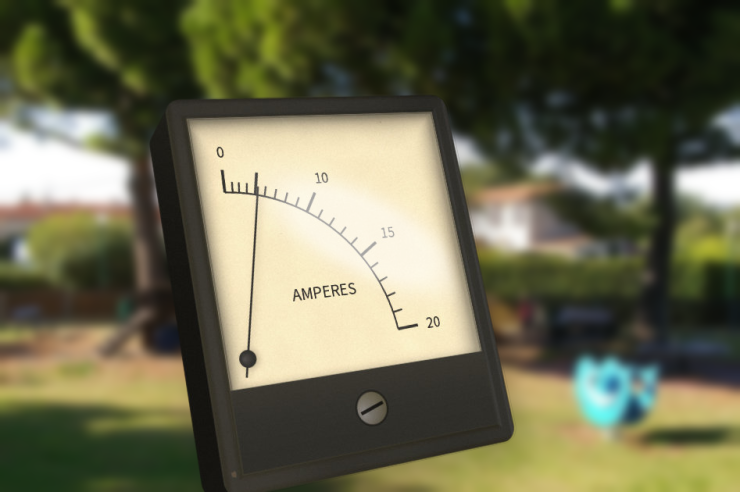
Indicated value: 5 A
